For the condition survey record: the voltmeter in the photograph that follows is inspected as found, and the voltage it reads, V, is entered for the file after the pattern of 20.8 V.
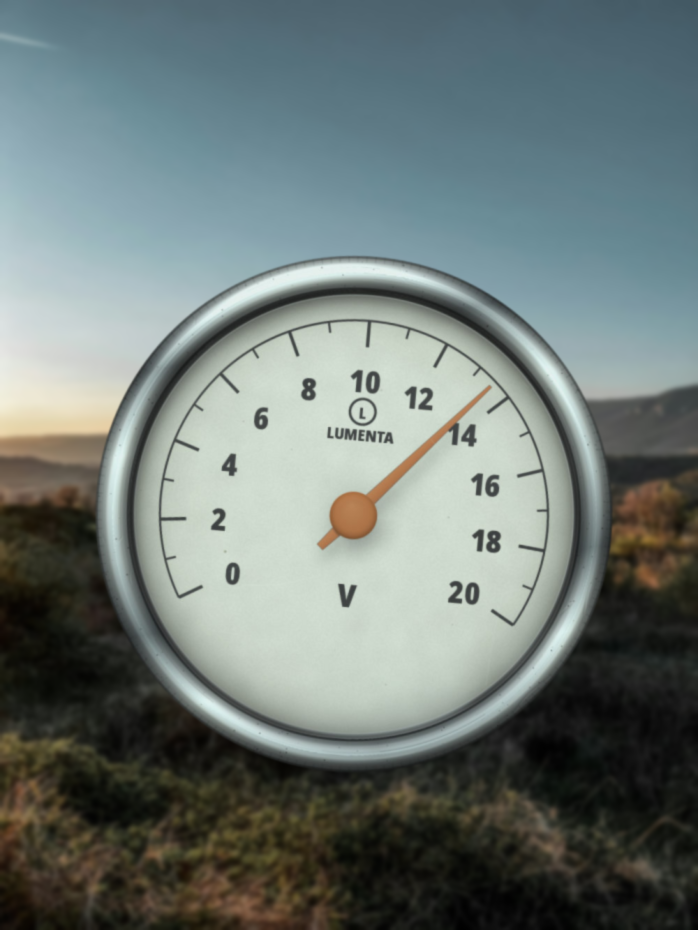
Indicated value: 13.5 V
